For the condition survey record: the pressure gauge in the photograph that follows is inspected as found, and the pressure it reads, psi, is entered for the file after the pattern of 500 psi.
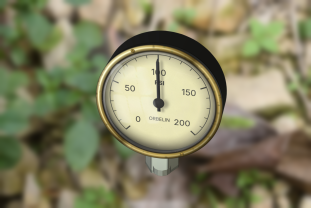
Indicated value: 100 psi
